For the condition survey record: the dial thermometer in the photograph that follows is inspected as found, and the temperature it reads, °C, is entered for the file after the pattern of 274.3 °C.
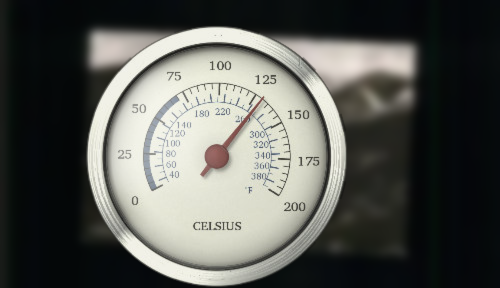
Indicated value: 130 °C
